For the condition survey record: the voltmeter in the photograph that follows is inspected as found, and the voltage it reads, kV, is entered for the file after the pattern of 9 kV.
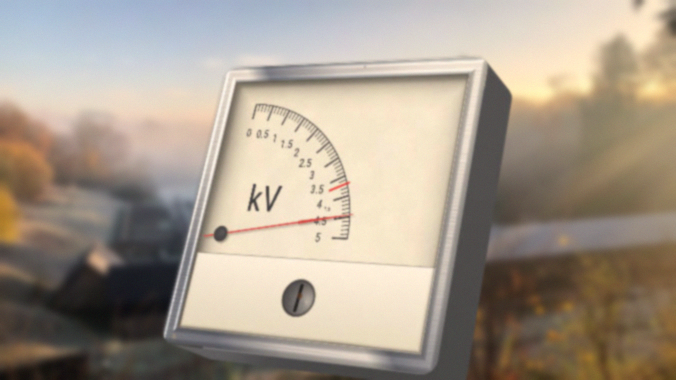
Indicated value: 4.5 kV
